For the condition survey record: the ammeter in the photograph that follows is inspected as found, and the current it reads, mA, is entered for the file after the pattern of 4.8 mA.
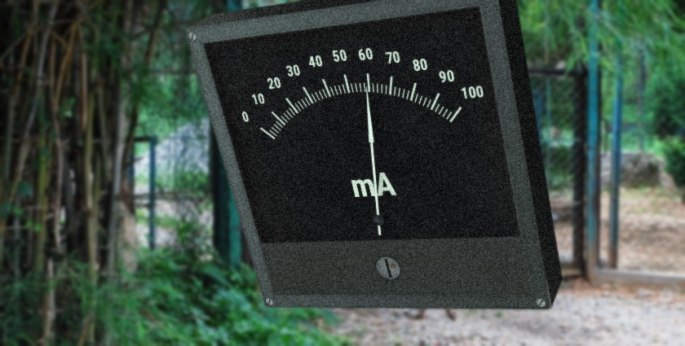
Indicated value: 60 mA
